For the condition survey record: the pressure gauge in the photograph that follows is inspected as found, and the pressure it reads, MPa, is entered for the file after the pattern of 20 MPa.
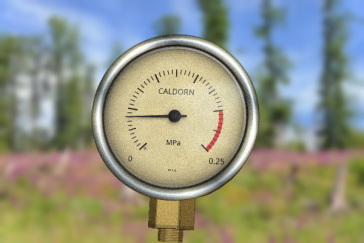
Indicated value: 0.04 MPa
